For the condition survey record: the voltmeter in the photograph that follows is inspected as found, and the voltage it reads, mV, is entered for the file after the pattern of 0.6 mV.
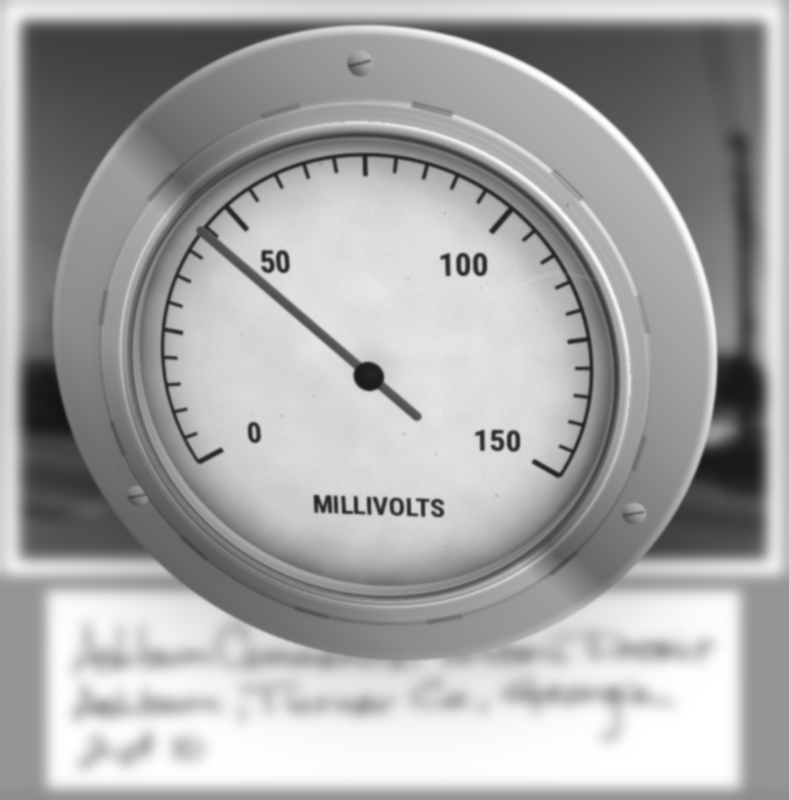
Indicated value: 45 mV
